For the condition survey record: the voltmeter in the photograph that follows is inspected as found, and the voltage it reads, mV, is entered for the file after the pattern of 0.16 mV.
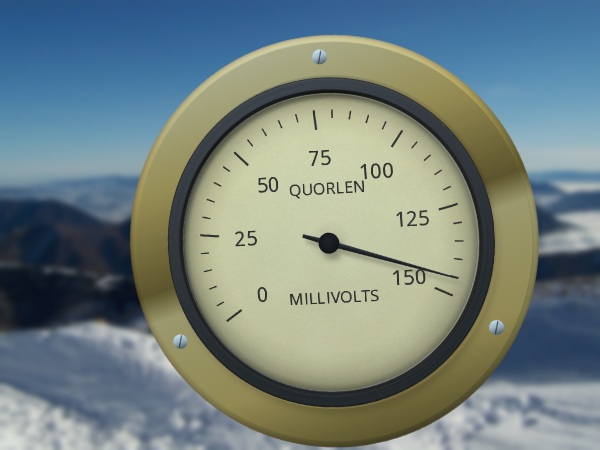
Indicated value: 145 mV
